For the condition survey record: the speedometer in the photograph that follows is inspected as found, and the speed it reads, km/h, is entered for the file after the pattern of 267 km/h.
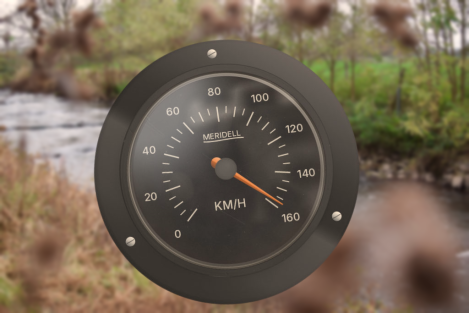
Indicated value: 157.5 km/h
